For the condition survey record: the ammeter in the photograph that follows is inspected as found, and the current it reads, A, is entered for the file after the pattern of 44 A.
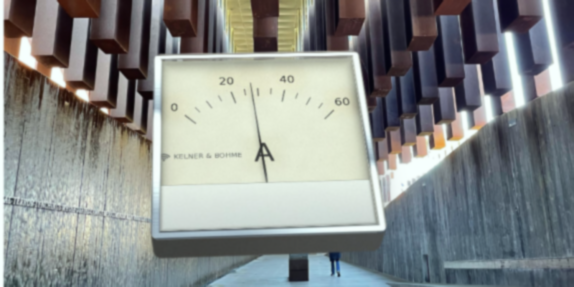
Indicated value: 27.5 A
